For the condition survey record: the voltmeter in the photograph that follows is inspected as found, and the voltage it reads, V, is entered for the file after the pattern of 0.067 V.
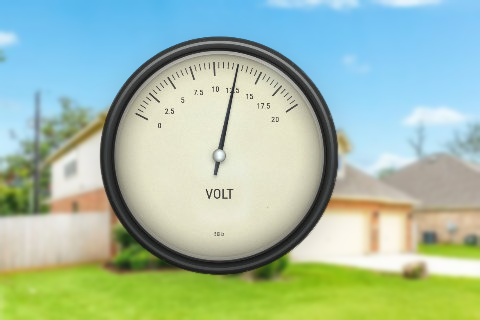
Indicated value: 12.5 V
